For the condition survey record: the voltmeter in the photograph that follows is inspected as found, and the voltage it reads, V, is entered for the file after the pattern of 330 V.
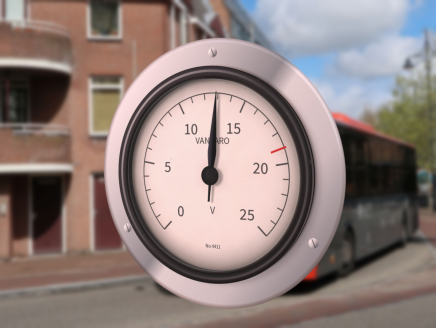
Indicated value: 13 V
